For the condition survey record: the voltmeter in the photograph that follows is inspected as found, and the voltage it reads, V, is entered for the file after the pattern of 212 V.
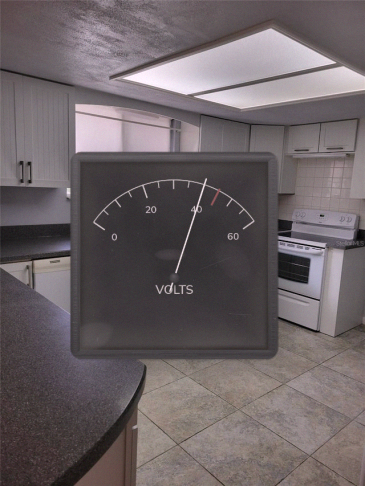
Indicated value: 40 V
